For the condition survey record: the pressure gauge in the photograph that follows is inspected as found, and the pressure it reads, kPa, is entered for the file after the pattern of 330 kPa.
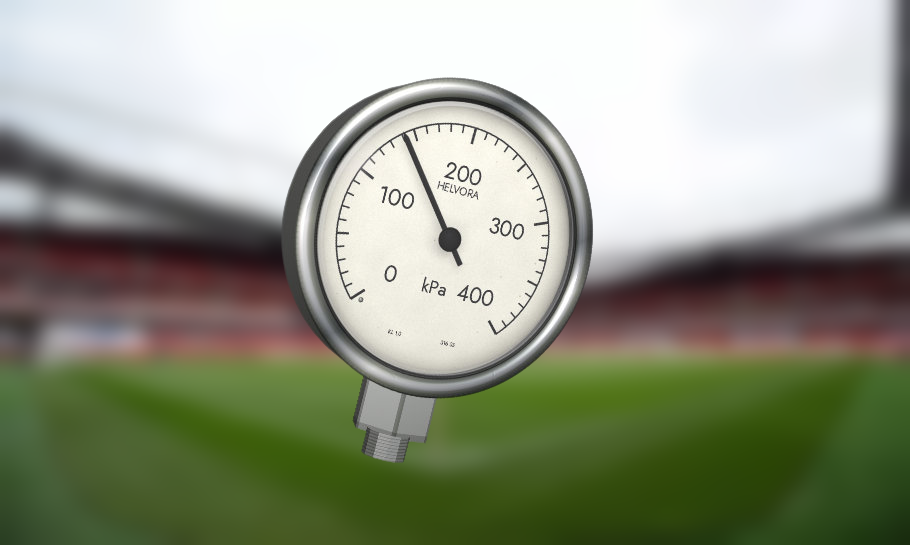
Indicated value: 140 kPa
